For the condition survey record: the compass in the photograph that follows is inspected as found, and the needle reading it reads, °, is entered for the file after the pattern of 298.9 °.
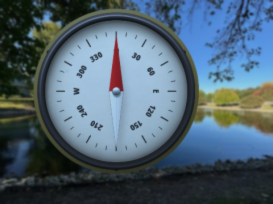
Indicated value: 0 °
